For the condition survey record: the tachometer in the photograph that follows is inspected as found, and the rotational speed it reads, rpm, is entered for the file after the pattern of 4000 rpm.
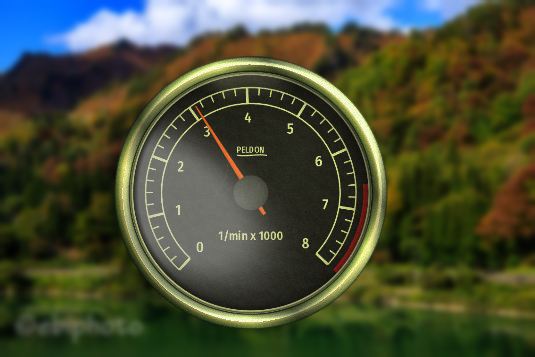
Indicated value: 3100 rpm
